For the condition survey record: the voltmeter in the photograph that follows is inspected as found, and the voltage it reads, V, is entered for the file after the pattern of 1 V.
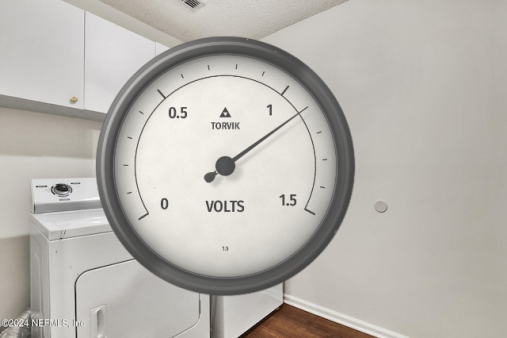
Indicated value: 1.1 V
